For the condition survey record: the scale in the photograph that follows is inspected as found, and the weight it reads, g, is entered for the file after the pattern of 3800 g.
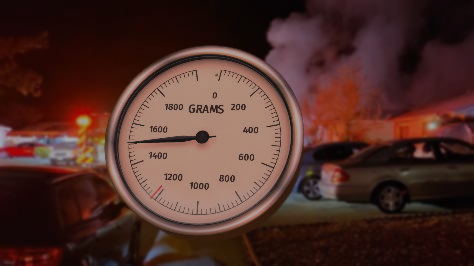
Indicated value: 1500 g
